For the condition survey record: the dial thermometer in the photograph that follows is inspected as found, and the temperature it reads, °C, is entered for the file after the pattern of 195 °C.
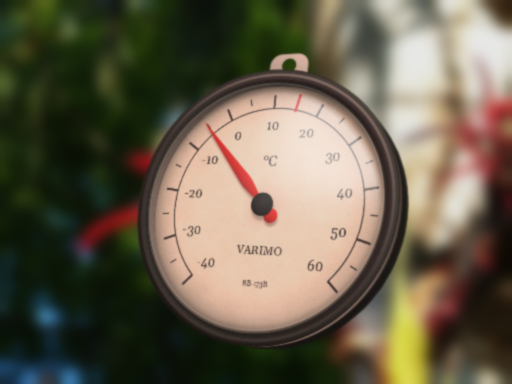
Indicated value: -5 °C
